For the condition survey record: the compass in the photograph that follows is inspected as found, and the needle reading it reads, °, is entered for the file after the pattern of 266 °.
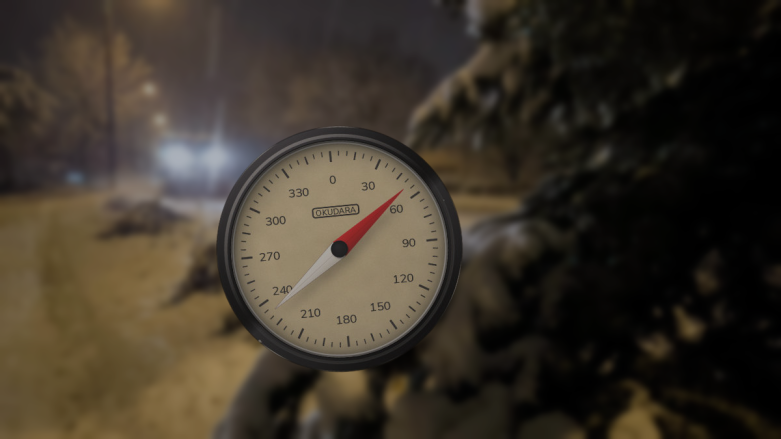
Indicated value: 52.5 °
